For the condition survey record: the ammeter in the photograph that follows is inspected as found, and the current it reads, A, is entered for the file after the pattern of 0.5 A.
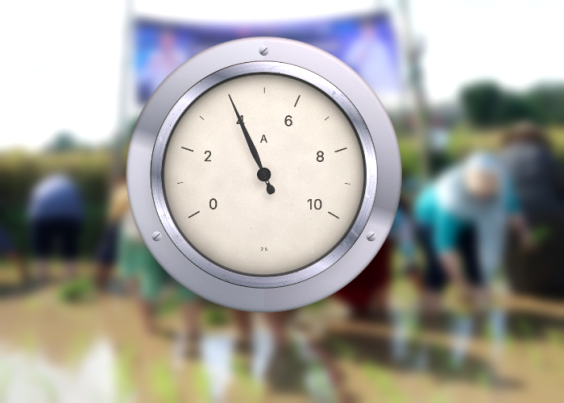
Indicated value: 4 A
